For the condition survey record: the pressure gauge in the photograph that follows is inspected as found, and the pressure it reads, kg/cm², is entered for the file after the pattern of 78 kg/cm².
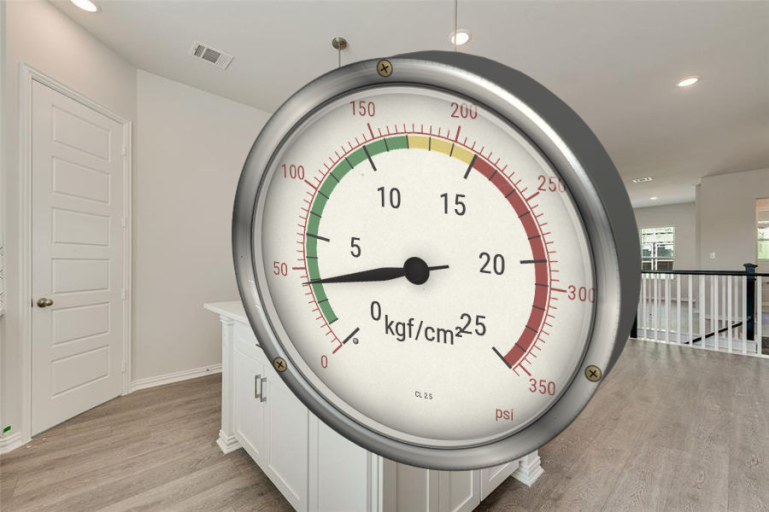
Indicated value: 3 kg/cm²
